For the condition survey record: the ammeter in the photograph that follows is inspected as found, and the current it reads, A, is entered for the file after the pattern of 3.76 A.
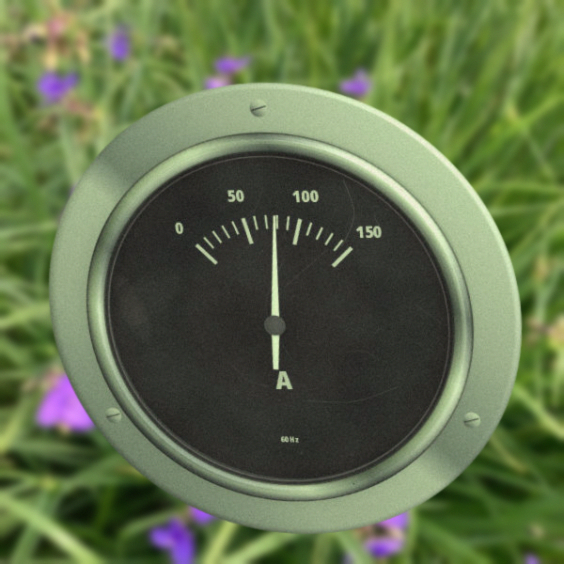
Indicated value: 80 A
